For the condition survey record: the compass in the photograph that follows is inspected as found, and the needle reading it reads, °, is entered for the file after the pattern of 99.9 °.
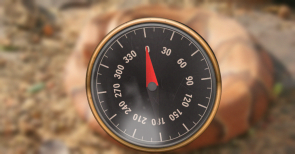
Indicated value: 0 °
